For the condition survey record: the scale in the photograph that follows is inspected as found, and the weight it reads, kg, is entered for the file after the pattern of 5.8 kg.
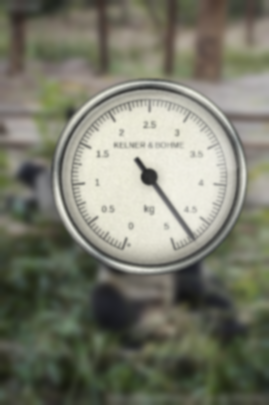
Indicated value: 4.75 kg
